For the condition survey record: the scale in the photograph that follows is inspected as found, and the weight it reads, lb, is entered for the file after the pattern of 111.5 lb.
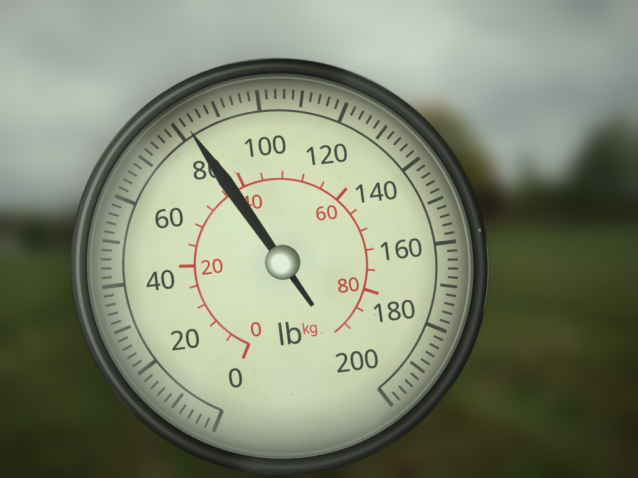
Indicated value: 82 lb
